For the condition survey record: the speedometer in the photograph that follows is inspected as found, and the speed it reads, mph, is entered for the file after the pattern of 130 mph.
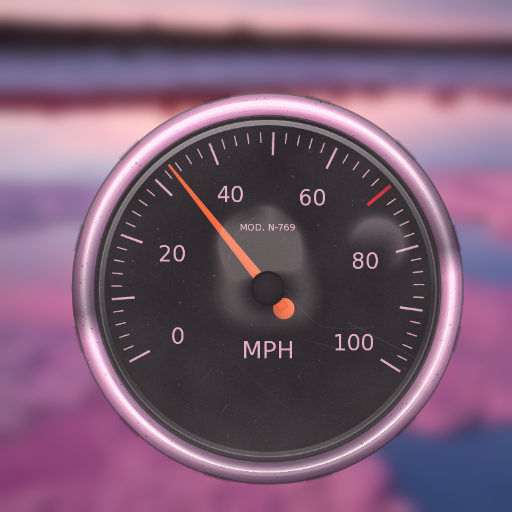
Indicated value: 33 mph
